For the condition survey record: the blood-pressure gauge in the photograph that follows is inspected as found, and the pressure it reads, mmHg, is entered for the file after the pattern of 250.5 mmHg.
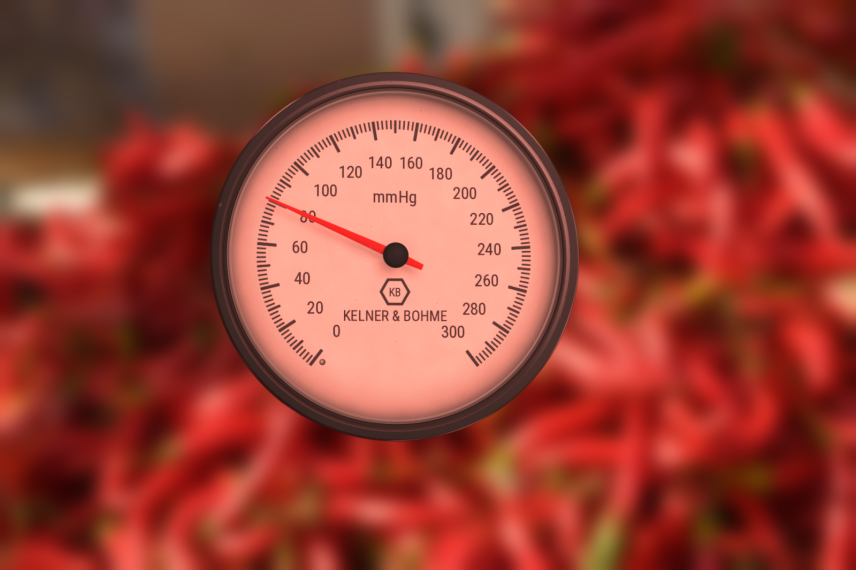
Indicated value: 80 mmHg
